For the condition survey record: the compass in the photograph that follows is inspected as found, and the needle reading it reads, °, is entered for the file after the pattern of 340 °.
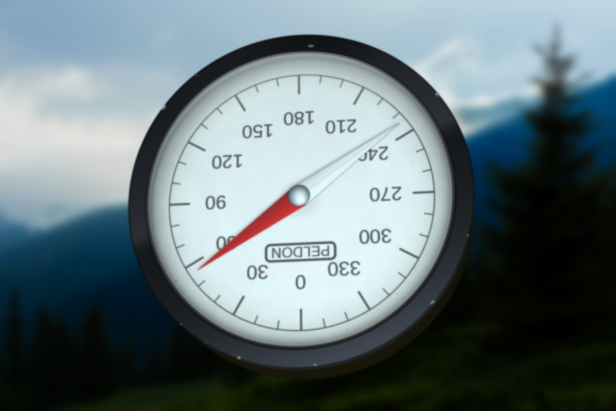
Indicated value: 55 °
